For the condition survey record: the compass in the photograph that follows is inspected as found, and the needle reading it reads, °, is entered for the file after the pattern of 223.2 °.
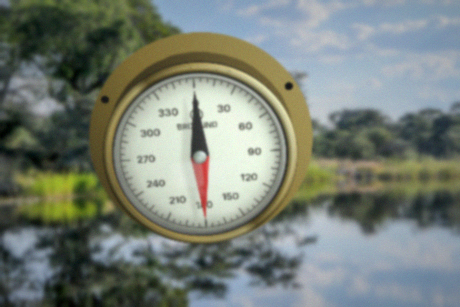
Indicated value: 180 °
